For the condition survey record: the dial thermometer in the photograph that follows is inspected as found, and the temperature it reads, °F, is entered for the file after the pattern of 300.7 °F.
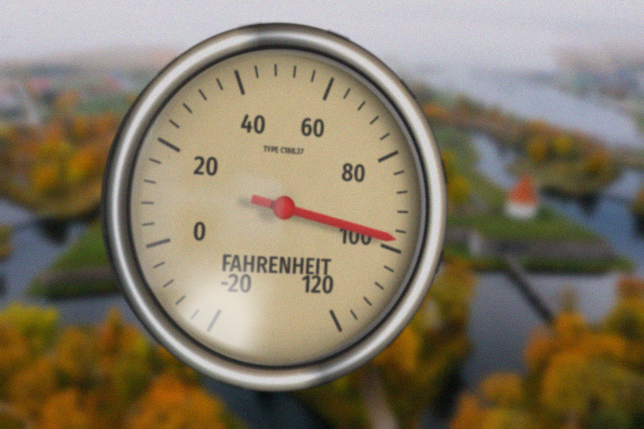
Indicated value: 98 °F
